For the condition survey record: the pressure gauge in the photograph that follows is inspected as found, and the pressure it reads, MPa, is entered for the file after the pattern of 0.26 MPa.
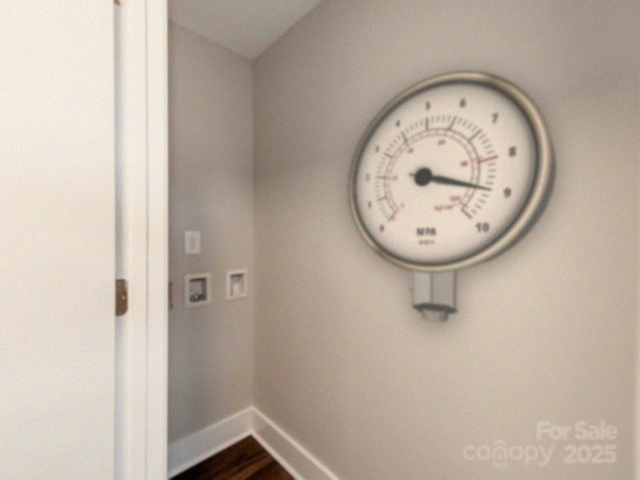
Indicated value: 9 MPa
